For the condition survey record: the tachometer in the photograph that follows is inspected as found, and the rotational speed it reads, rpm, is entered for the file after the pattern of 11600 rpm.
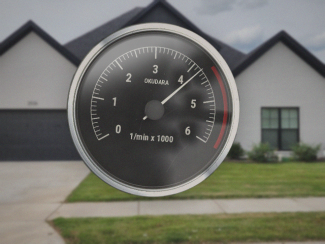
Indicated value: 4200 rpm
